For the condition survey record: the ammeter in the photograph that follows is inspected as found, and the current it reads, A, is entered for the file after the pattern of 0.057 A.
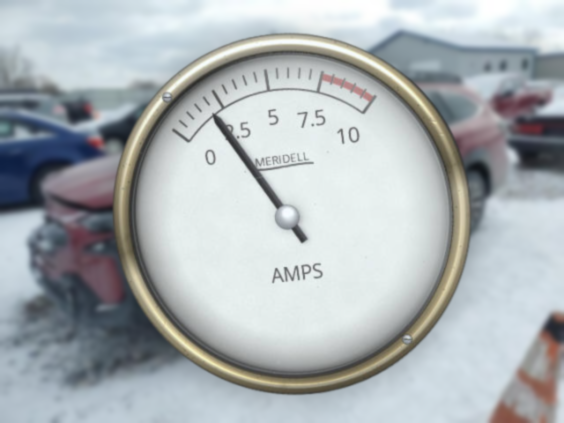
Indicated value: 2 A
